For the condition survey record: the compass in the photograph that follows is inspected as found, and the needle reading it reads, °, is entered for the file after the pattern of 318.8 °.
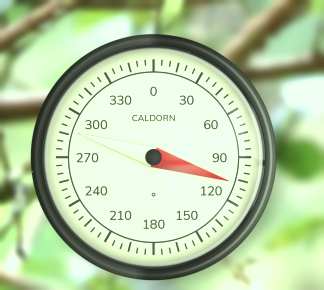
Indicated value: 107.5 °
